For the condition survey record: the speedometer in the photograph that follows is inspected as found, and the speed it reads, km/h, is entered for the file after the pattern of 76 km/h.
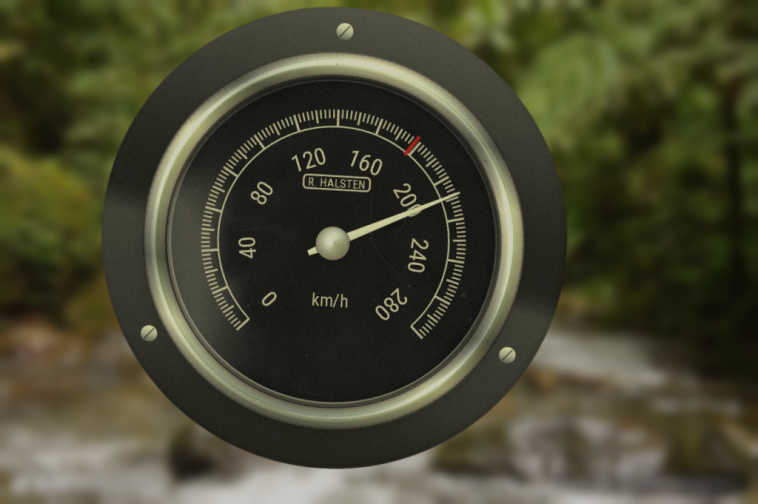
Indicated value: 208 km/h
